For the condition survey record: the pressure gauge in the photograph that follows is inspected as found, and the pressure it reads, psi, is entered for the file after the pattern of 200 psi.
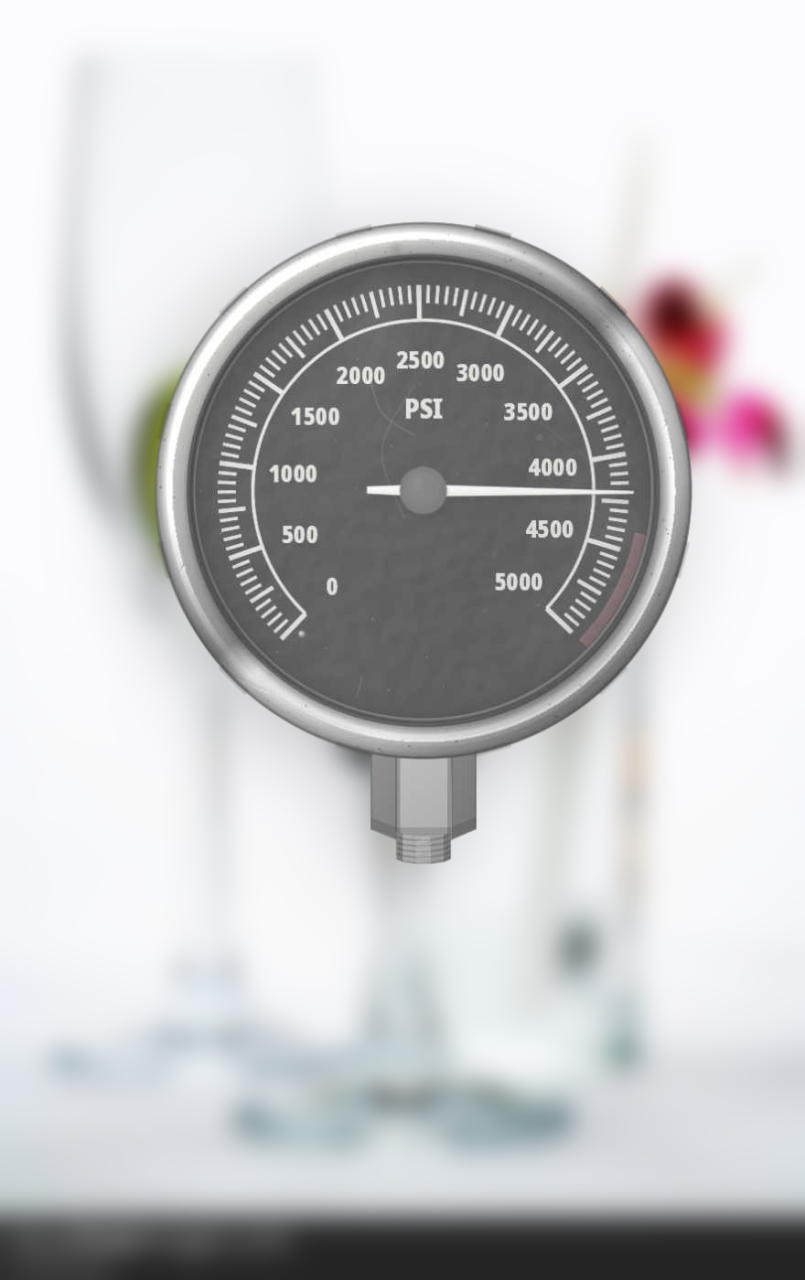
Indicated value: 4200 psi
